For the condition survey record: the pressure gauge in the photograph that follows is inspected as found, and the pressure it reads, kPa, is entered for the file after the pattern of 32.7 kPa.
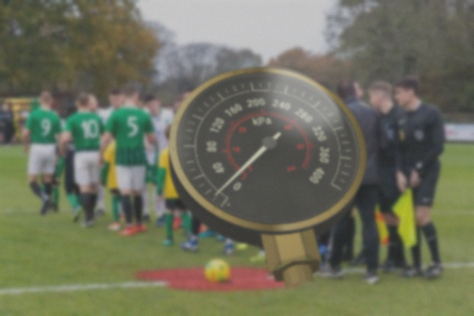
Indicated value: 10 kPa
